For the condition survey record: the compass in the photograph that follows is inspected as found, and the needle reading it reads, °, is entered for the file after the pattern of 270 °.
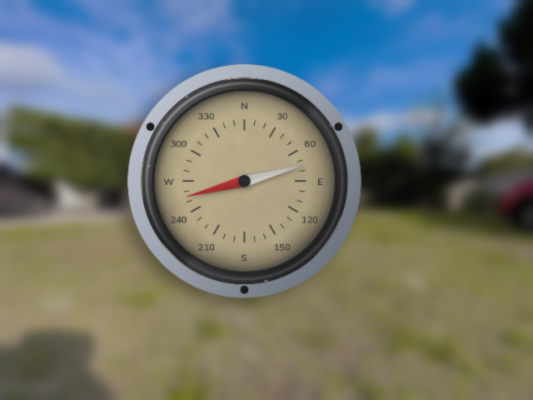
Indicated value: 255 °
